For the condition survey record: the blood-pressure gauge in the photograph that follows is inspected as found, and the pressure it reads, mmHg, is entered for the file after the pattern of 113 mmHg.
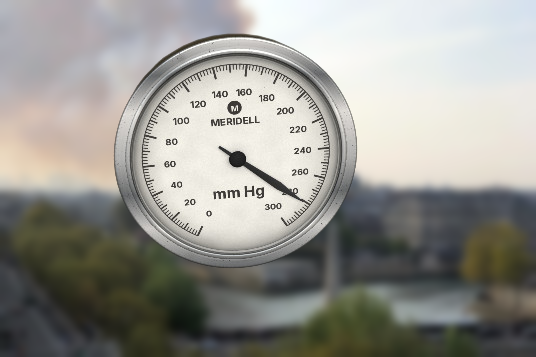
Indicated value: 280 mmHg
